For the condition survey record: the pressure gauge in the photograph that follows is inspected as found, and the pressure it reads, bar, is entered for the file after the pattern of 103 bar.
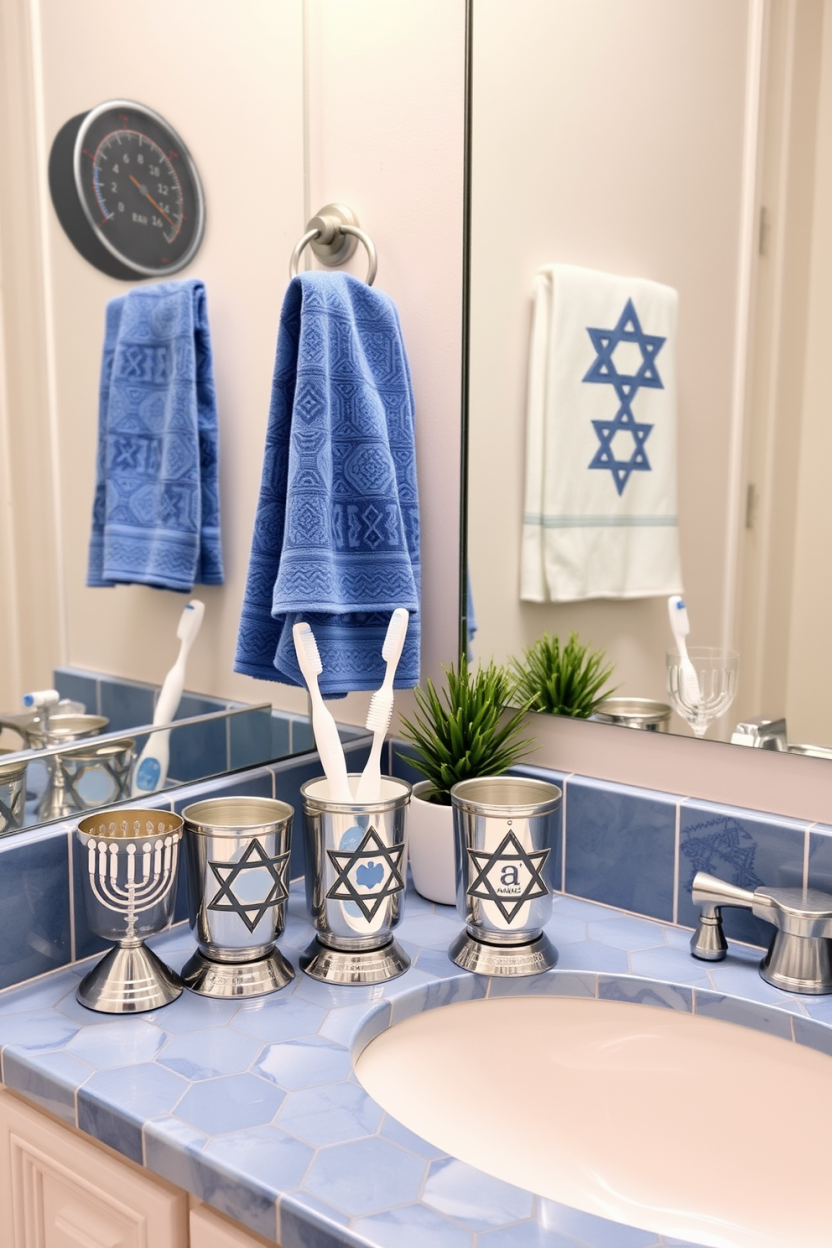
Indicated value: 15 bar
